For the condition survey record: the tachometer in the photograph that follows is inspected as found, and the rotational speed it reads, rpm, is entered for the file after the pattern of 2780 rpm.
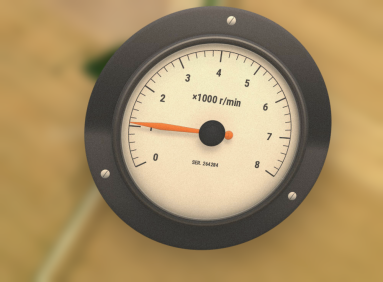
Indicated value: 1100 rpm
